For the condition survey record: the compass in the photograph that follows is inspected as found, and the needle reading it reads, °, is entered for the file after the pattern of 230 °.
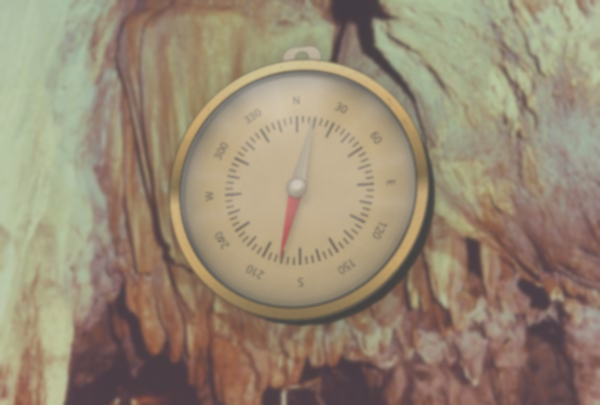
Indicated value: 195 °
